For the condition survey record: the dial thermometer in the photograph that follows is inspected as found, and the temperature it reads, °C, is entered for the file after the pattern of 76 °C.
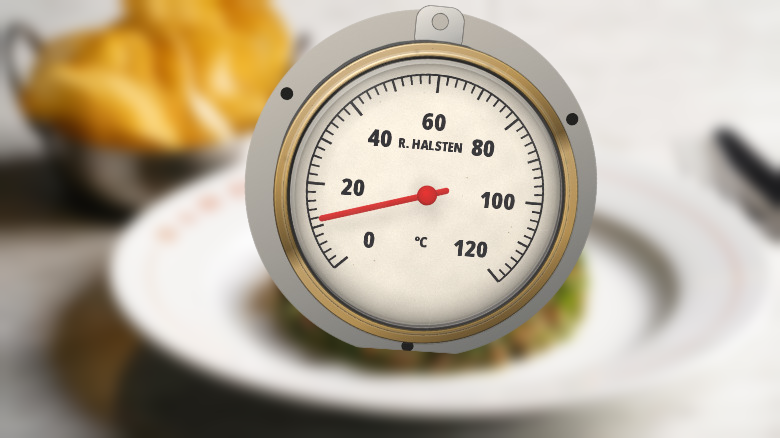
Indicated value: 12 °C
